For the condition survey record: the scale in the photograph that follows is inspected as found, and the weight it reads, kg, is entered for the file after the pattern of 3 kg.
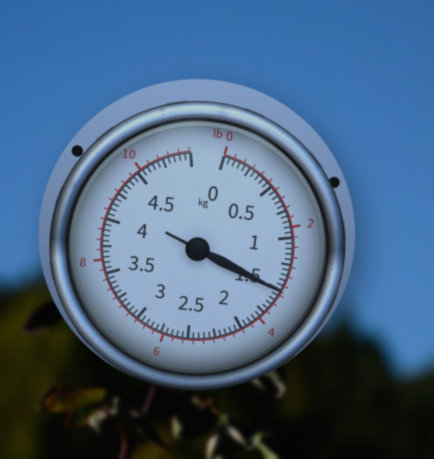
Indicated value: 1.5 kg
